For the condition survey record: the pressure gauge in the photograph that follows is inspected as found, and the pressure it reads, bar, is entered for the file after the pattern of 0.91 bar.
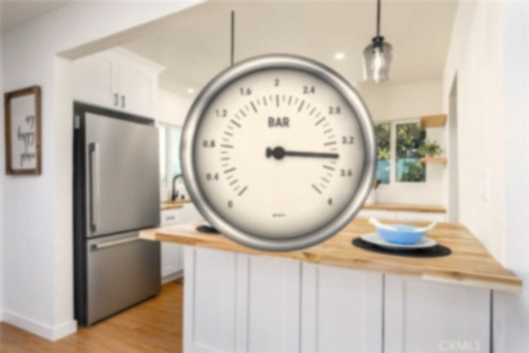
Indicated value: 3.4 bar
